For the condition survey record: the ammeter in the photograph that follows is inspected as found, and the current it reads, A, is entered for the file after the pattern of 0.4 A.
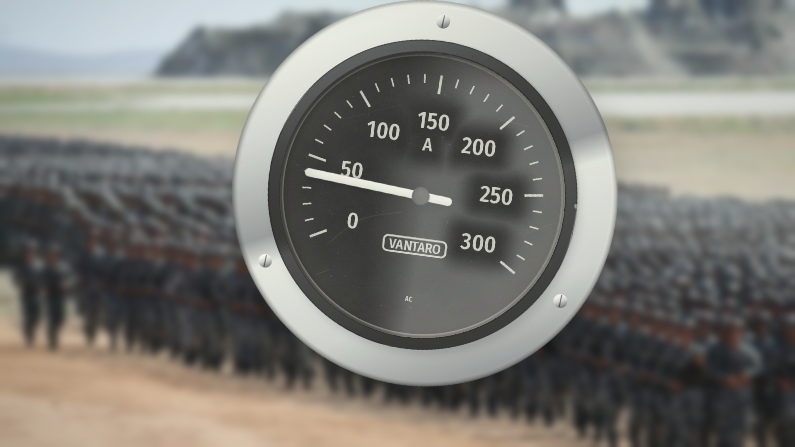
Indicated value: 40 A
